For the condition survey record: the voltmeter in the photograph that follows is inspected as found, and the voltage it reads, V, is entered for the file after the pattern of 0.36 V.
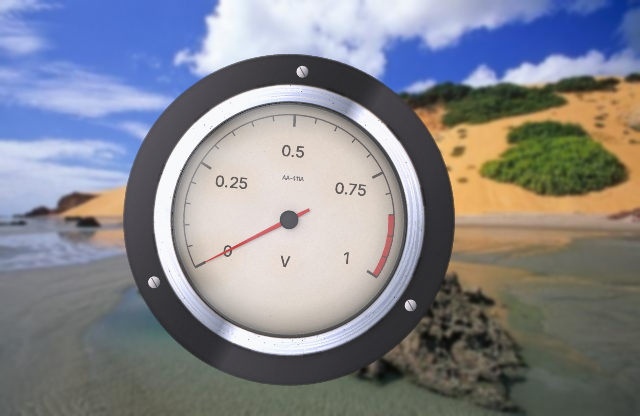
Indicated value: 0 V
